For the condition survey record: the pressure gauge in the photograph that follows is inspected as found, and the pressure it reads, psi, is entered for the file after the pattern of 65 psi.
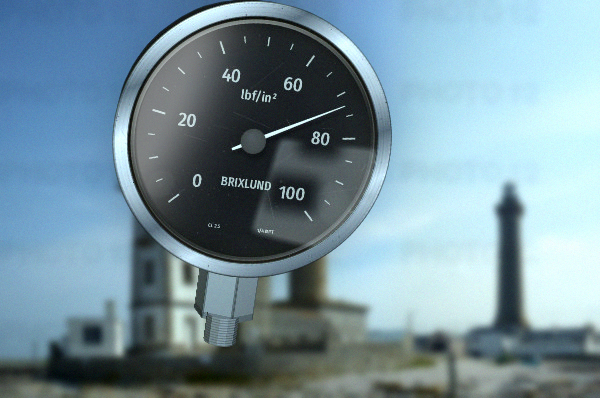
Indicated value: 72.5 psi
